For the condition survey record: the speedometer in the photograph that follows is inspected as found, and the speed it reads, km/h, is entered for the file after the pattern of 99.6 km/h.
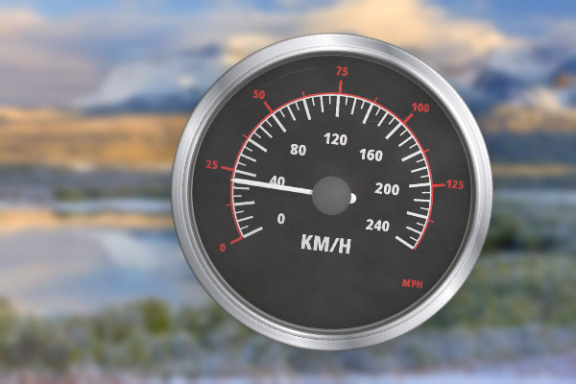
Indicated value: 35 km/h
